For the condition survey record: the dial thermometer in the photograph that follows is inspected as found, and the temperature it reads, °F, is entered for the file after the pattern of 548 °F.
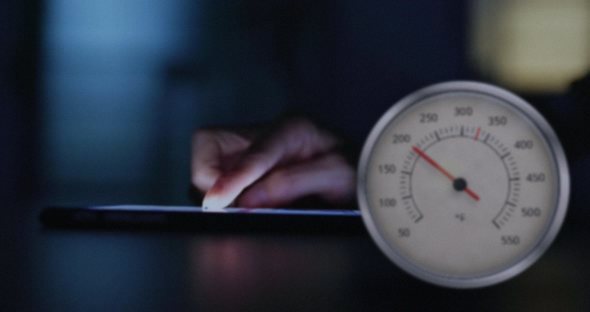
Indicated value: 200 °F
